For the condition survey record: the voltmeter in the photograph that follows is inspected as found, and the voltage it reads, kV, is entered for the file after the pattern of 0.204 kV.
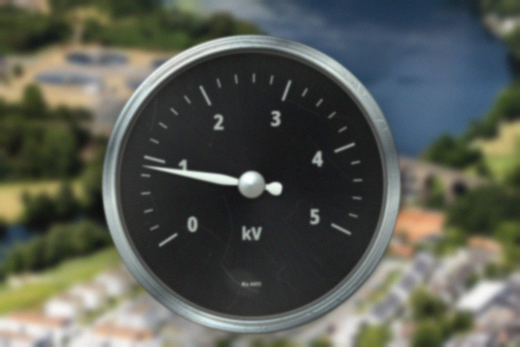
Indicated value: 0.9 kV
